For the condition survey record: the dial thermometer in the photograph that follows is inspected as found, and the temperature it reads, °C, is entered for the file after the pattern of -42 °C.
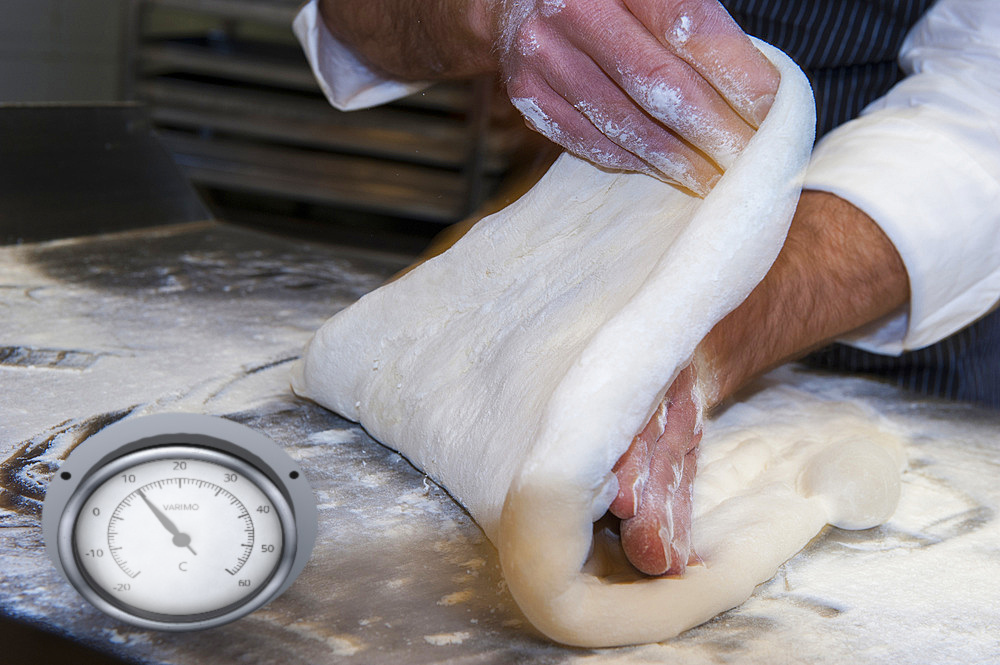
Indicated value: 10 °C
